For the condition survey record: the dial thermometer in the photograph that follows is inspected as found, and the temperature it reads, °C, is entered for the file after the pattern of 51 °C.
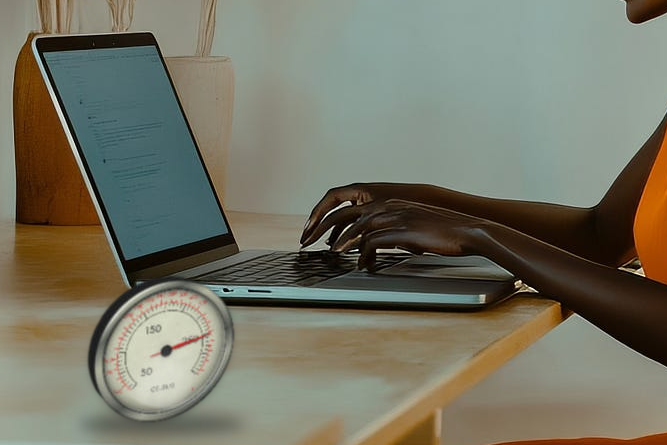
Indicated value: 250 °C
